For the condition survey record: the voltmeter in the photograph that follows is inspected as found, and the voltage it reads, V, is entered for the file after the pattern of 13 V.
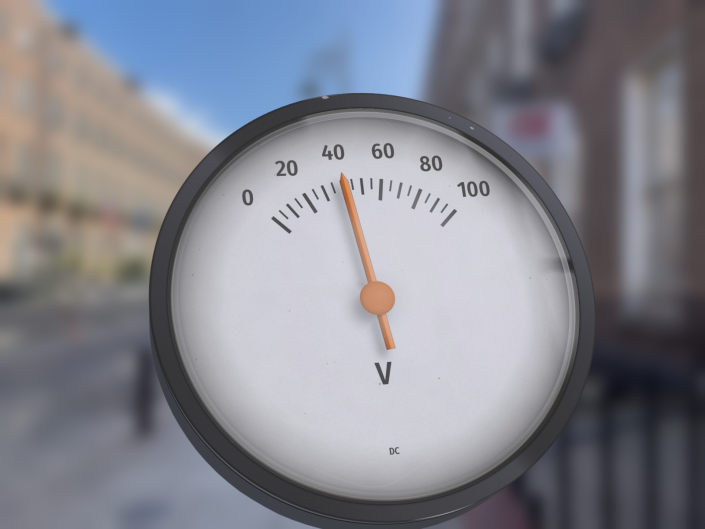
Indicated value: 40 V
